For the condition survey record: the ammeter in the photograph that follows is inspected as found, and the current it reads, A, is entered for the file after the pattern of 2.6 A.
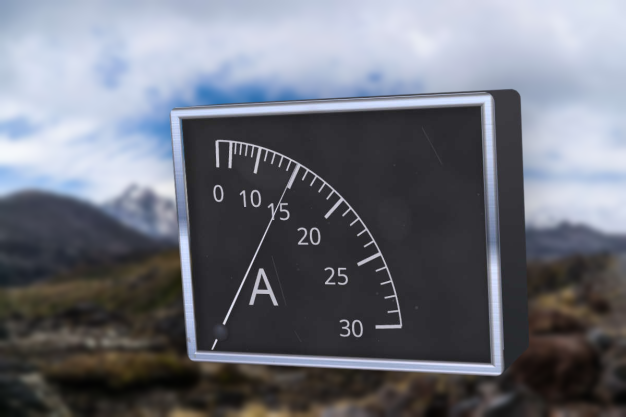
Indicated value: 15 A
